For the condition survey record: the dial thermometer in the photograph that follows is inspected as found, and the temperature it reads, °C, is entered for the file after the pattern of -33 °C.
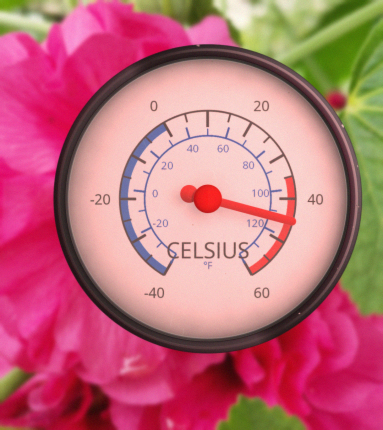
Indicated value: 45 °C
